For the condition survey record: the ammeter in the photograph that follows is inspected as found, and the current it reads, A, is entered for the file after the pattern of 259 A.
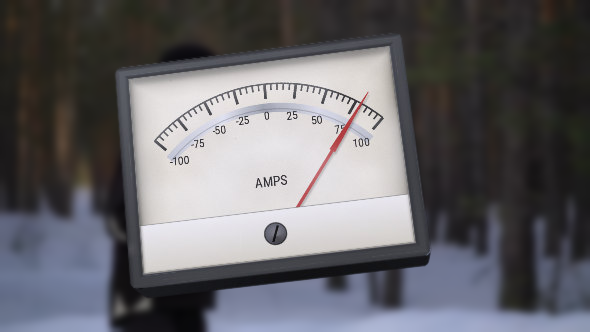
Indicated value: 80 A
